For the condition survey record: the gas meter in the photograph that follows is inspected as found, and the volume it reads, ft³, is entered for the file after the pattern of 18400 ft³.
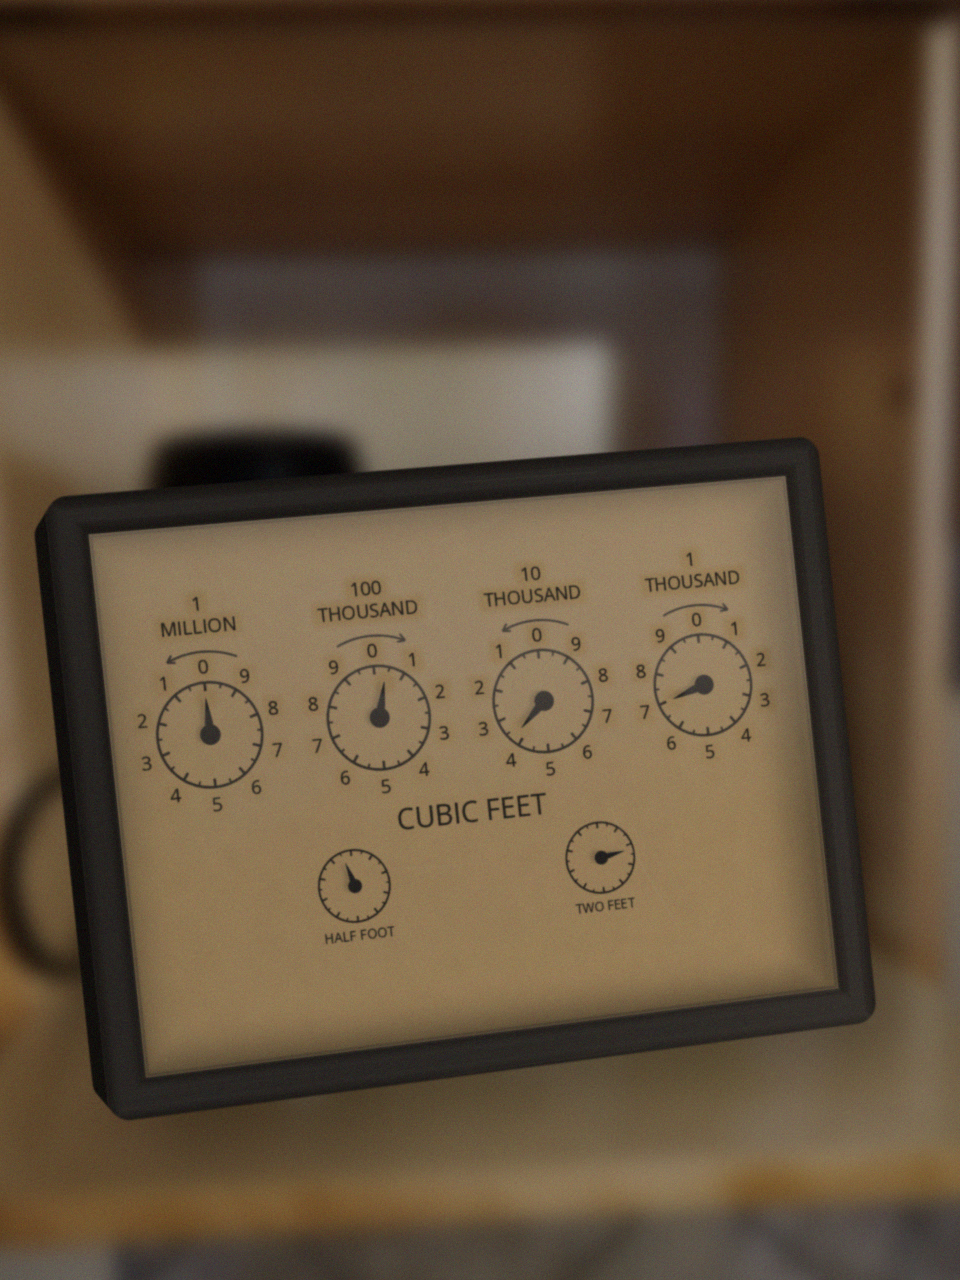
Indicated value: 3700 ft³
